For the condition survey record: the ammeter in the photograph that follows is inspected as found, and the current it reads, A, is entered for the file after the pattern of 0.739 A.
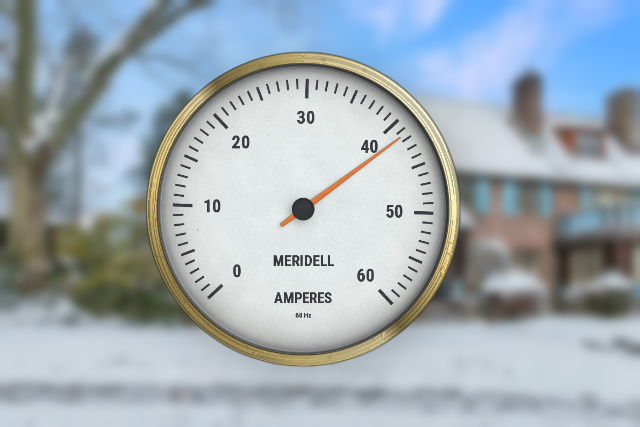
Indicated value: 41.5 A
